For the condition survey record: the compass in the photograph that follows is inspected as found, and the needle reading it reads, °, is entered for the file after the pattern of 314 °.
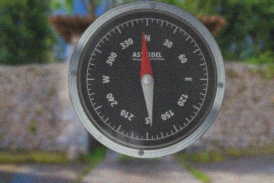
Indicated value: 355 °
